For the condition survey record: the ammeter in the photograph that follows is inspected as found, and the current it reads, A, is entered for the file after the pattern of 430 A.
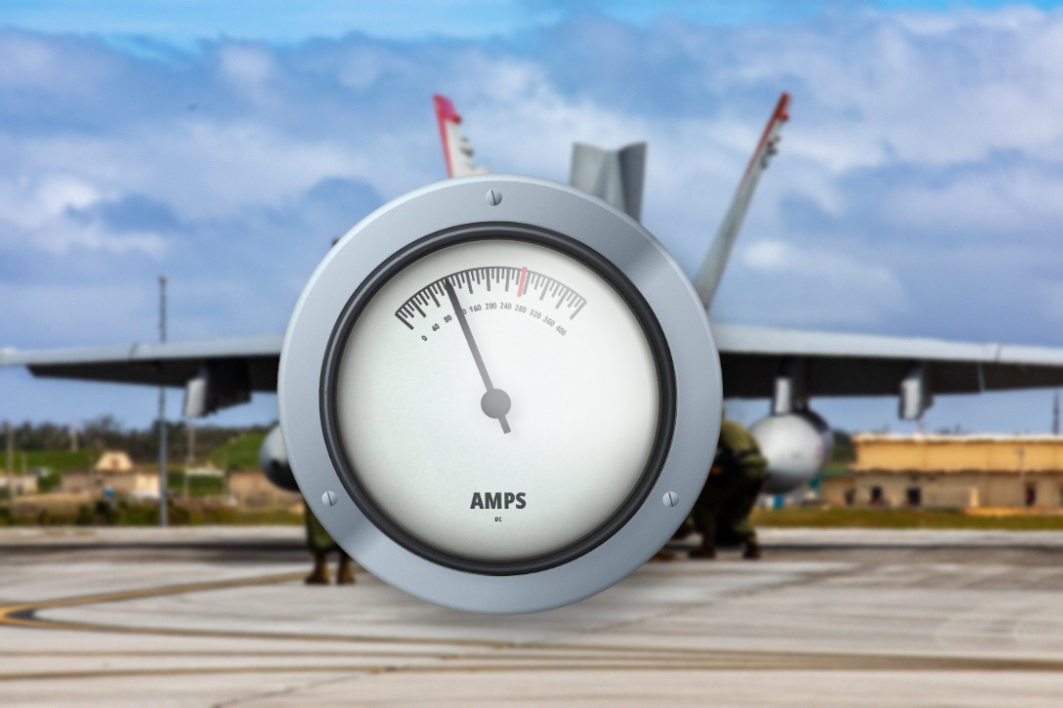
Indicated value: 120 A
